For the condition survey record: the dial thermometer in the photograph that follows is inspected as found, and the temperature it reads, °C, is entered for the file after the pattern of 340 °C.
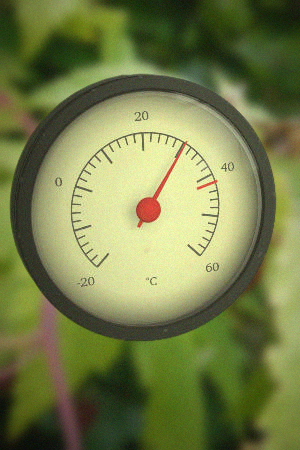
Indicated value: 30 °C
